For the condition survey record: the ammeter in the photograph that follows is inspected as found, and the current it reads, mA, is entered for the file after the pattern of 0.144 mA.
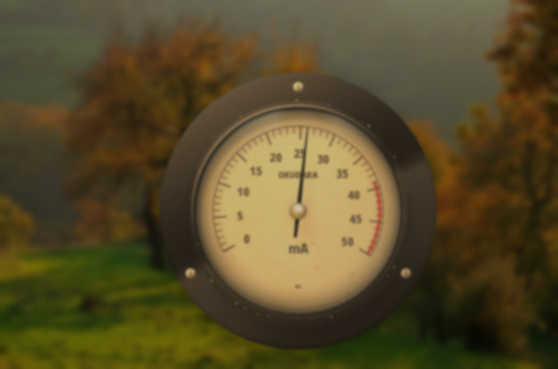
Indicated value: 26 mA
